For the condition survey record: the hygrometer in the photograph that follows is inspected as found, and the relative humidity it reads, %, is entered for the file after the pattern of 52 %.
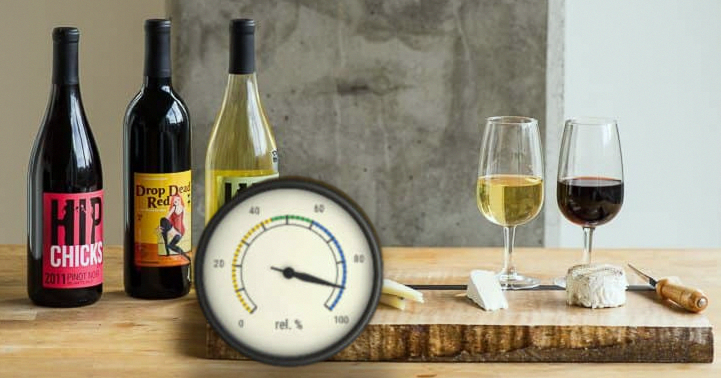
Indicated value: 90 %
